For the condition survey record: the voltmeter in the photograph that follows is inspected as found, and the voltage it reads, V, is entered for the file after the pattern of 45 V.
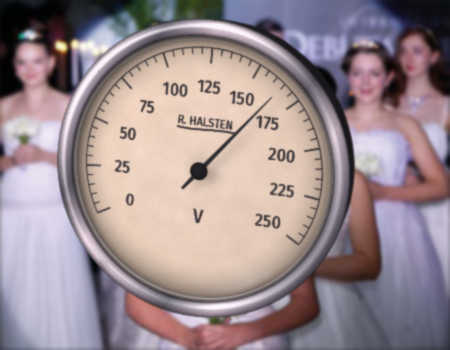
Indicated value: 165 V
